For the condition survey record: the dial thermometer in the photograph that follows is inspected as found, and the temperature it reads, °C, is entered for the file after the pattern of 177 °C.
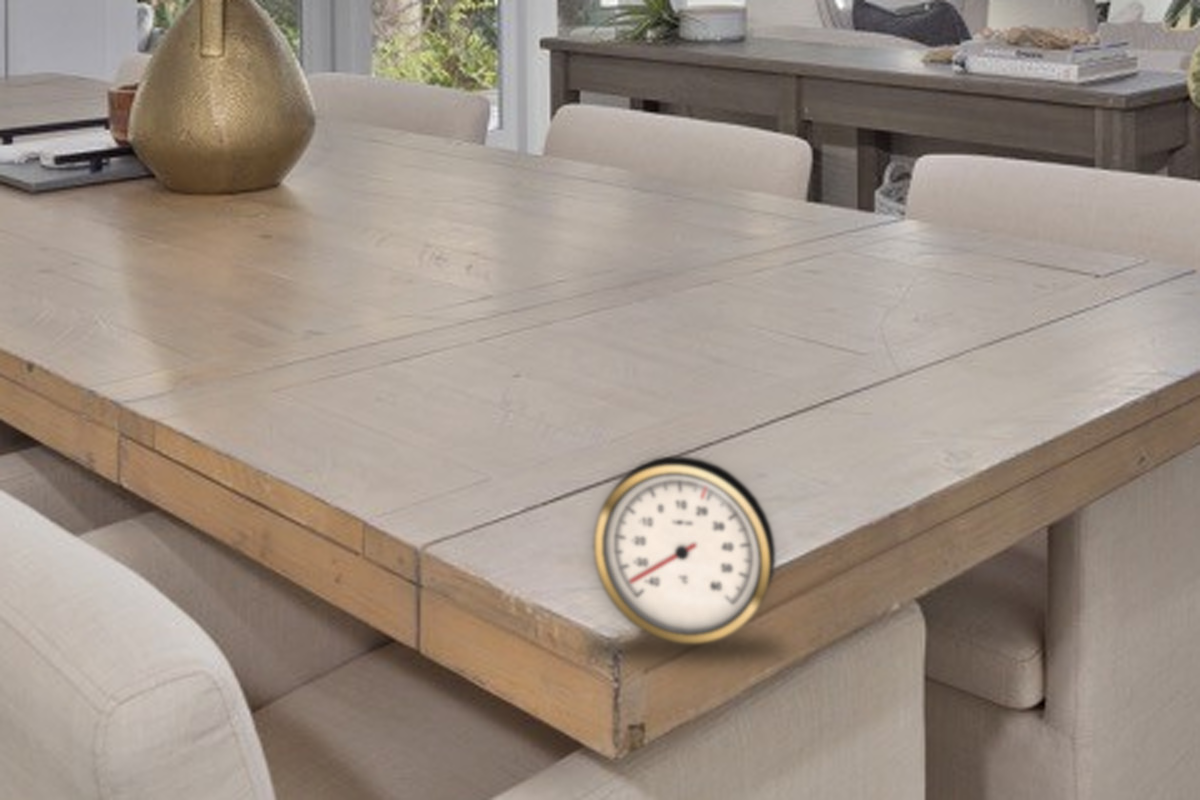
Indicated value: -35 °C
